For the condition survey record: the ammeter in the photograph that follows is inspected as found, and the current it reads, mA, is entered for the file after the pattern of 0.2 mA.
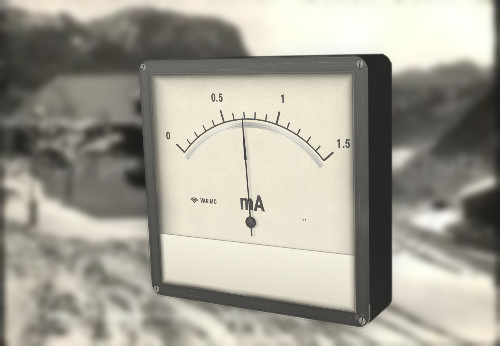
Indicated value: 0.7 mA
